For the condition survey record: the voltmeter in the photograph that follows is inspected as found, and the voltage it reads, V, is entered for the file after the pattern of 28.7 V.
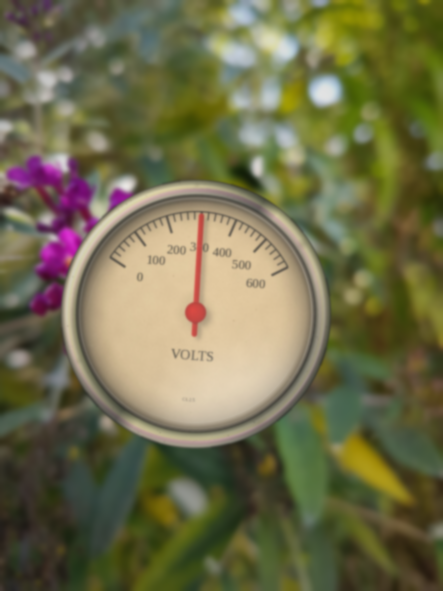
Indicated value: 300 V
